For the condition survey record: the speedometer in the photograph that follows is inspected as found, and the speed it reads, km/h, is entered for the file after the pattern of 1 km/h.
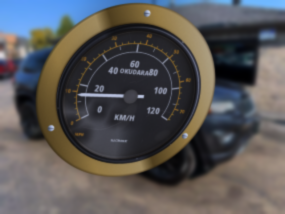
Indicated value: 15 km/h
